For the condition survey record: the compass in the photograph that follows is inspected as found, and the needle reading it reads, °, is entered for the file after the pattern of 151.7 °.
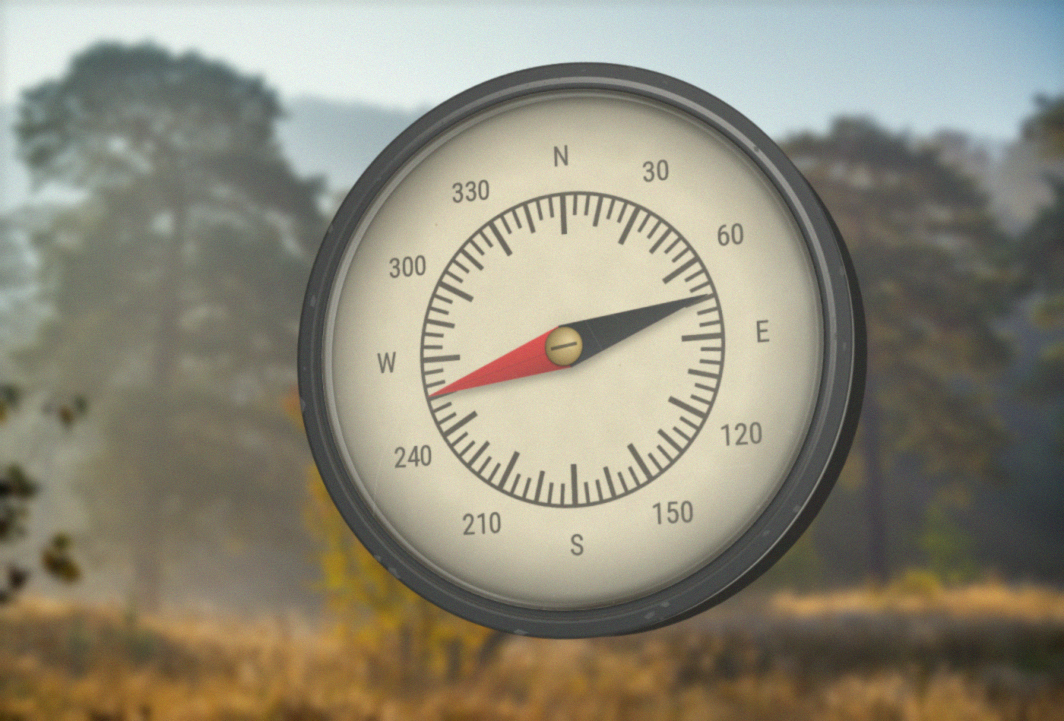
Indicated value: 255 °
